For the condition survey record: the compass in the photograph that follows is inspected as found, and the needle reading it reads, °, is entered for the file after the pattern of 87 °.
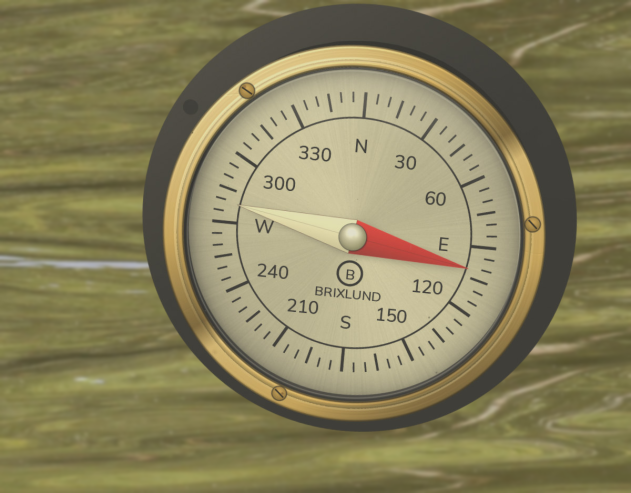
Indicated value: 100 °
